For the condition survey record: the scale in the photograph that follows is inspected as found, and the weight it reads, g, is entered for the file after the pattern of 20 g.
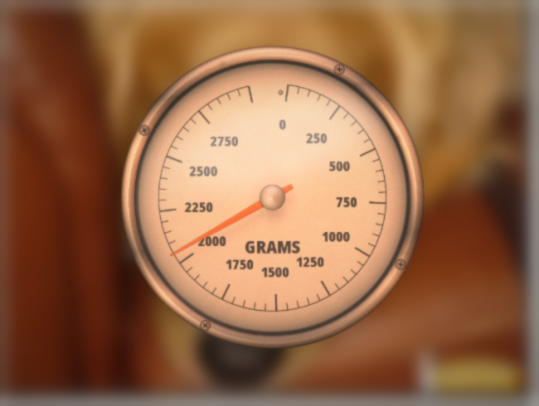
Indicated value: 2050 g
